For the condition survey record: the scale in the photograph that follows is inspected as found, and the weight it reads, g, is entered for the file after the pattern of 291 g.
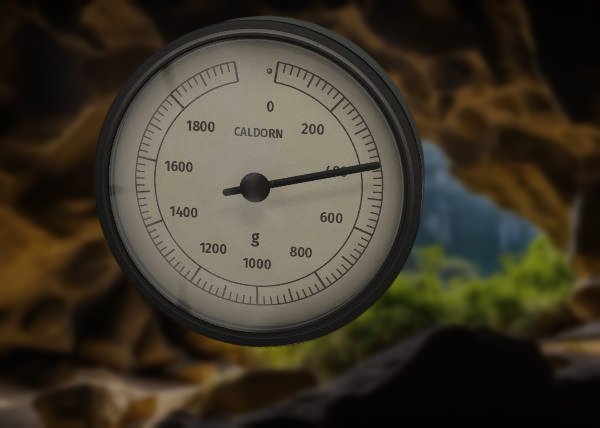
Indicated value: 400 g
